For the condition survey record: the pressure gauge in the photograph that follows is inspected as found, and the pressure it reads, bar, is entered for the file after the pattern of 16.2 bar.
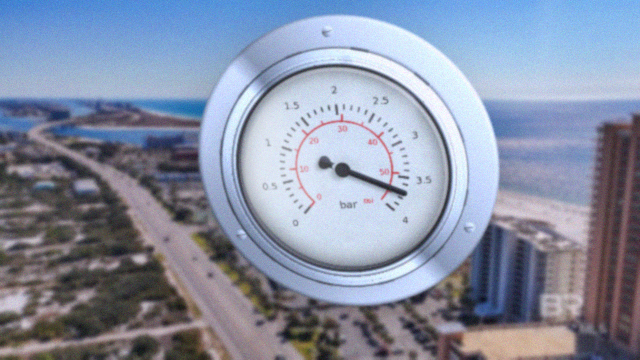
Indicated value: 3.7 bar
